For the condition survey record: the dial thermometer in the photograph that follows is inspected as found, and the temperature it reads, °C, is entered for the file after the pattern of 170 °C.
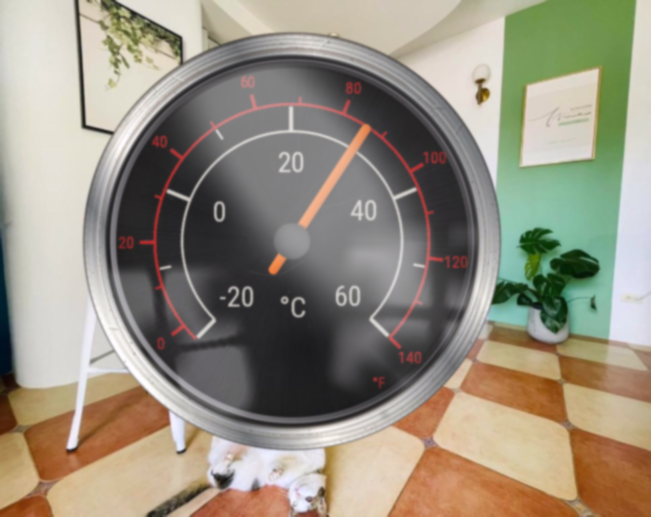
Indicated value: 30 °C
